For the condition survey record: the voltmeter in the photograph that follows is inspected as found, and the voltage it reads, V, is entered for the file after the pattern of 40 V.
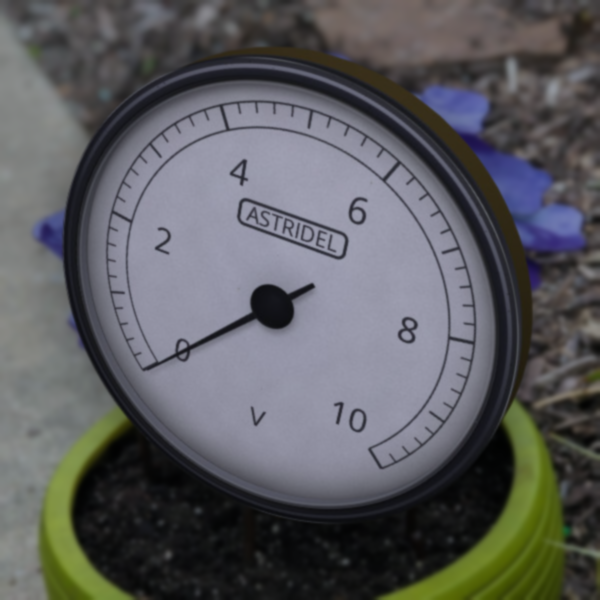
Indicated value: 0 V
